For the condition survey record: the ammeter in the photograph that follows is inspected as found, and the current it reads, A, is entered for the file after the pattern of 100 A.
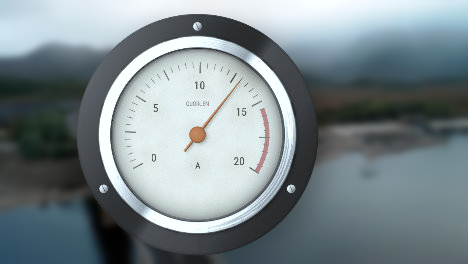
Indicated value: 13 A
